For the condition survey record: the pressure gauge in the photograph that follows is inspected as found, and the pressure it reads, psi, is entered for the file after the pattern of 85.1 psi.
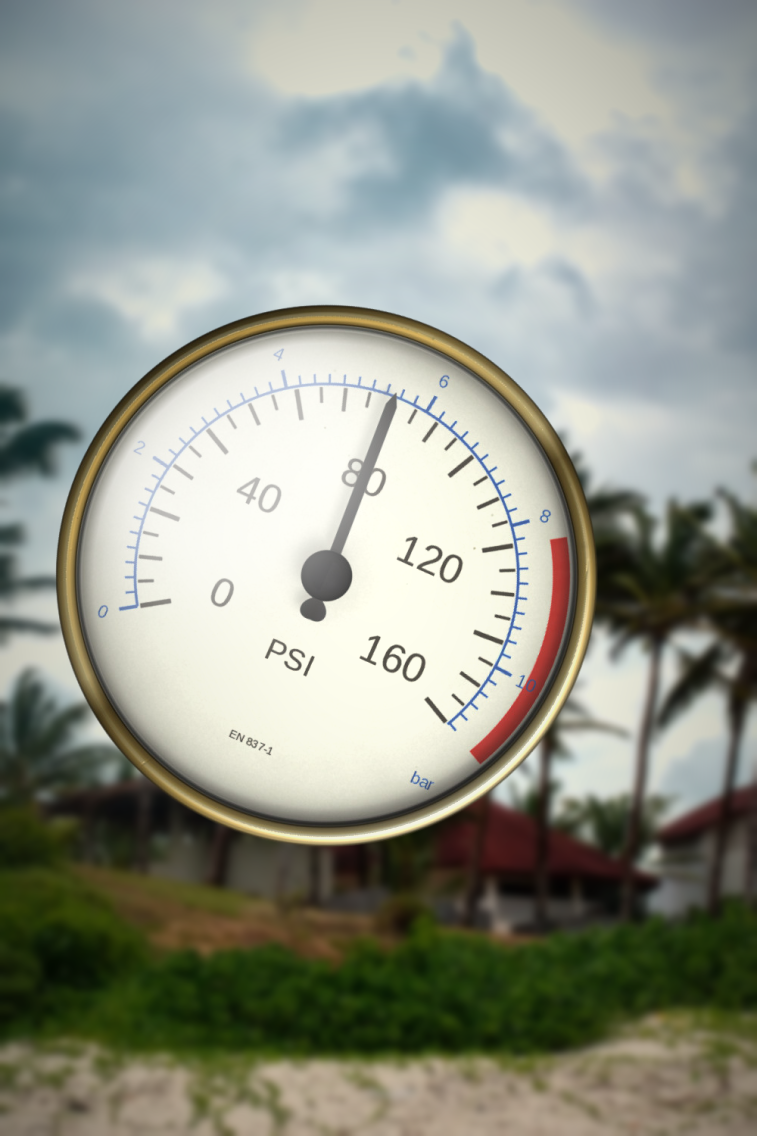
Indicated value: 80 psi
